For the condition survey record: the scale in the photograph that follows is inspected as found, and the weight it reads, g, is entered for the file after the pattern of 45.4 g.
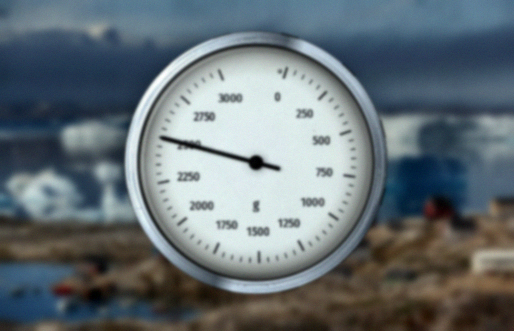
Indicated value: 2500 g
